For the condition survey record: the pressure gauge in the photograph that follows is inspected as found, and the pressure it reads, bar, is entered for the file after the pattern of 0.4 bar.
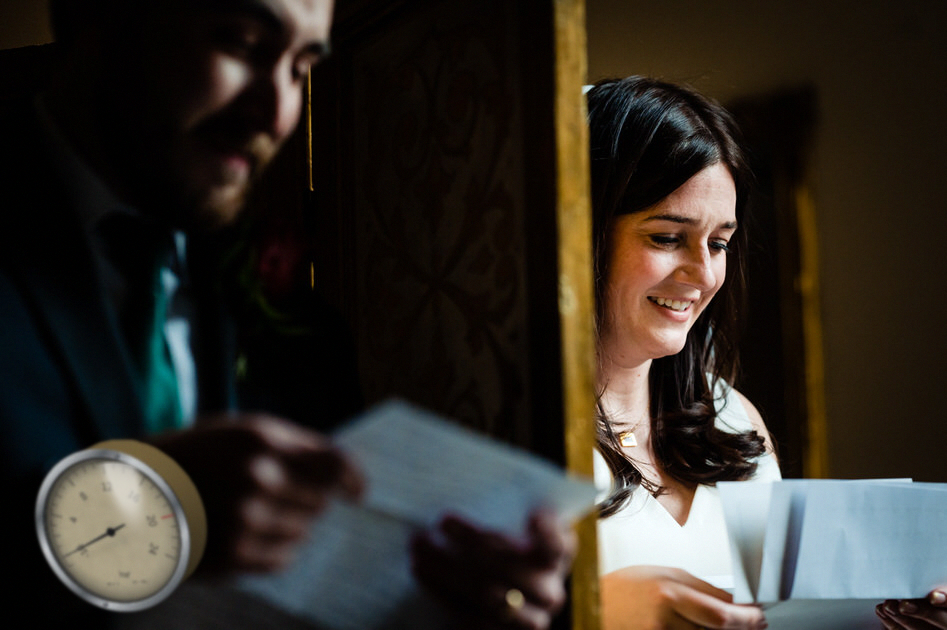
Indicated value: 0 bar
